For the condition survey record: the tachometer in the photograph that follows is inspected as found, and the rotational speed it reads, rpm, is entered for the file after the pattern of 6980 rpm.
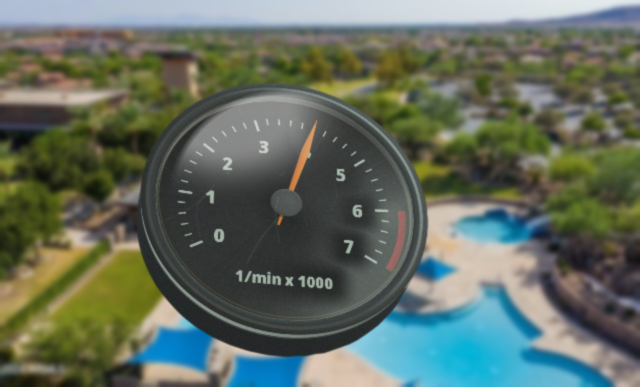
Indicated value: 4000 rpm
